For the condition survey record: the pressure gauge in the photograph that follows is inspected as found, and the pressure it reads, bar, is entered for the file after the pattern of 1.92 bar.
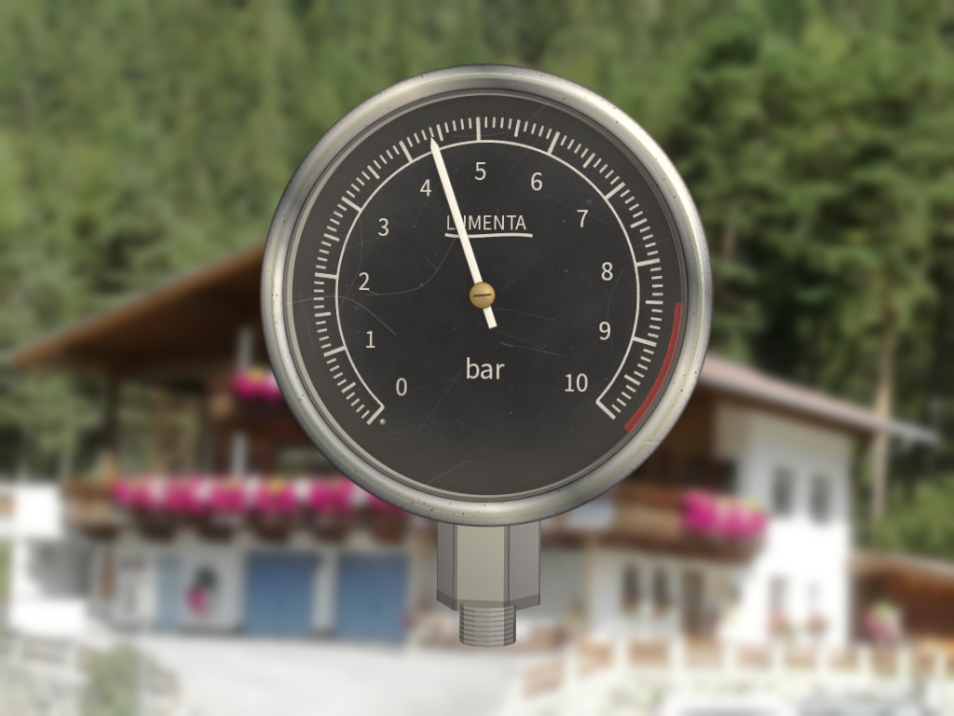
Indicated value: 4.4 bar
